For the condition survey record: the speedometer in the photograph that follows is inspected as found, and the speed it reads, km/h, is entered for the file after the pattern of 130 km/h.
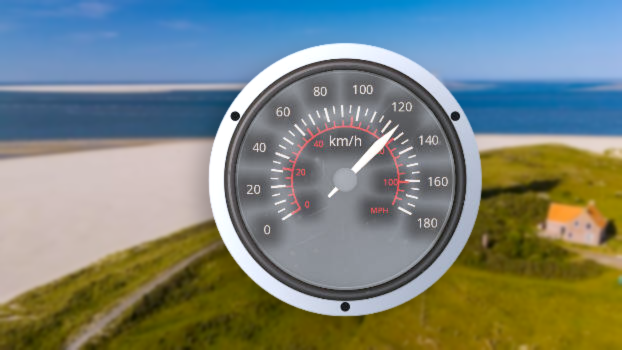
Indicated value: 125 km/h
